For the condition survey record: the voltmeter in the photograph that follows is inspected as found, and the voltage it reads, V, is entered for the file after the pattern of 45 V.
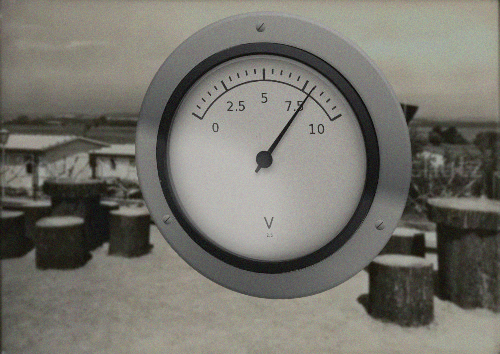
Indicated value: 8 V
